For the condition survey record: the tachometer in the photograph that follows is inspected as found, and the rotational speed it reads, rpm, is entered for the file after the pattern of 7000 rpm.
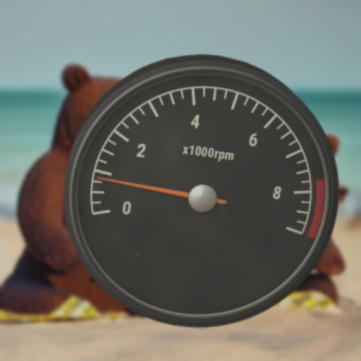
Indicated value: 875 rpm
